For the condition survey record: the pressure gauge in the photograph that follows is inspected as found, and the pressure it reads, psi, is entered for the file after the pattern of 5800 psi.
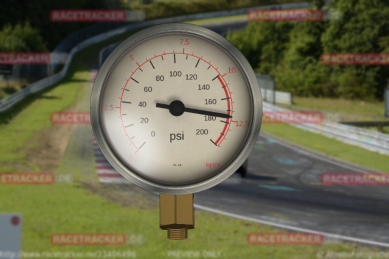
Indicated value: 175 psi
